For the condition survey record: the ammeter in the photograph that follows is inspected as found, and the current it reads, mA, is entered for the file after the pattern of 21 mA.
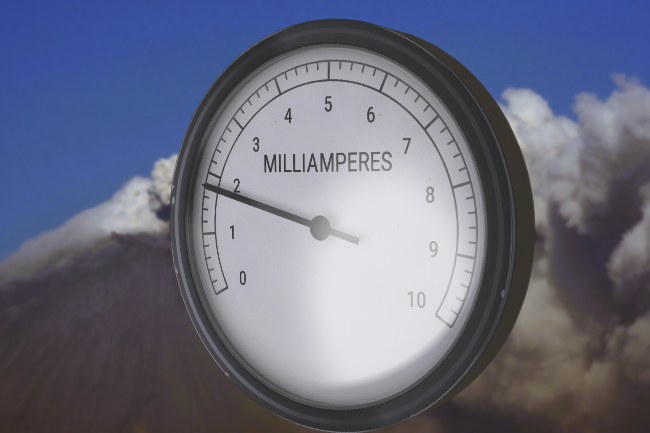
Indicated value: 1.8 mA
